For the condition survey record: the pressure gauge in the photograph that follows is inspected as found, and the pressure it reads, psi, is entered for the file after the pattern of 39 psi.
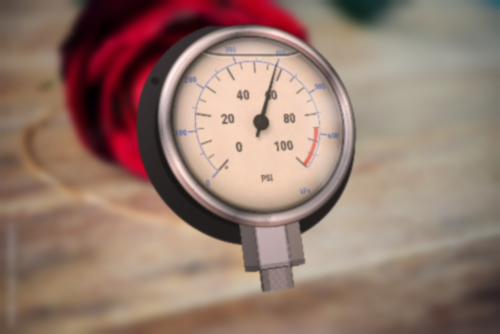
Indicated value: 57.5 psi
